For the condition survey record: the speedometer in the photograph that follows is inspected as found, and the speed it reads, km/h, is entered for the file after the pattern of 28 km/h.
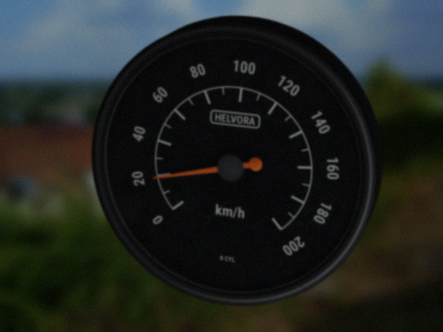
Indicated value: 20 km/h
